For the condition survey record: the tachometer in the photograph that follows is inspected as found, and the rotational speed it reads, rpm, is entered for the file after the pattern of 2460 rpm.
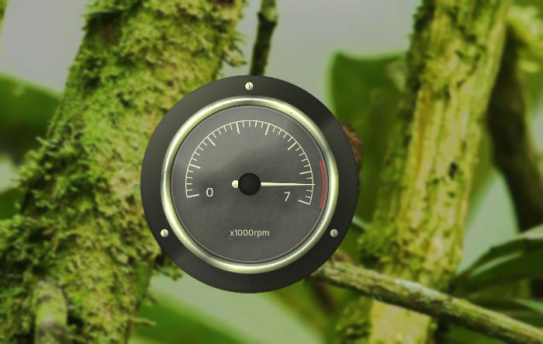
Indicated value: 6400 rpm
